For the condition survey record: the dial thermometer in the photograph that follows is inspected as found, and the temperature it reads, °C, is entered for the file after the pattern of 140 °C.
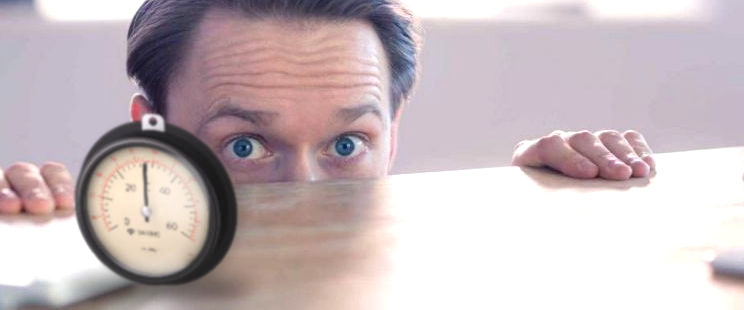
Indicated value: 30 °C
